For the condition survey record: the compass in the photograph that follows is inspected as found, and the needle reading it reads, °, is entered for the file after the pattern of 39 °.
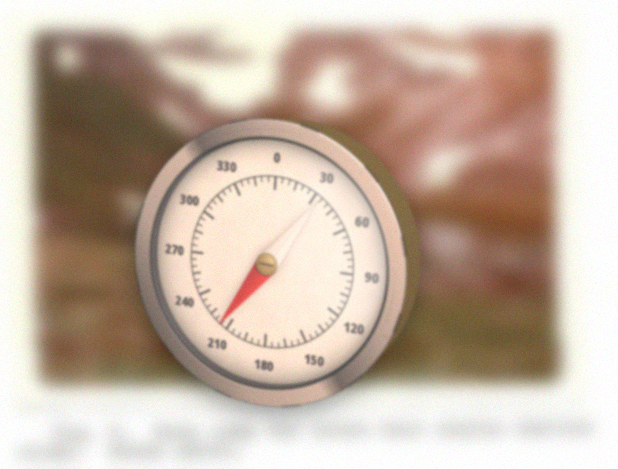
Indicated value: 215 °
